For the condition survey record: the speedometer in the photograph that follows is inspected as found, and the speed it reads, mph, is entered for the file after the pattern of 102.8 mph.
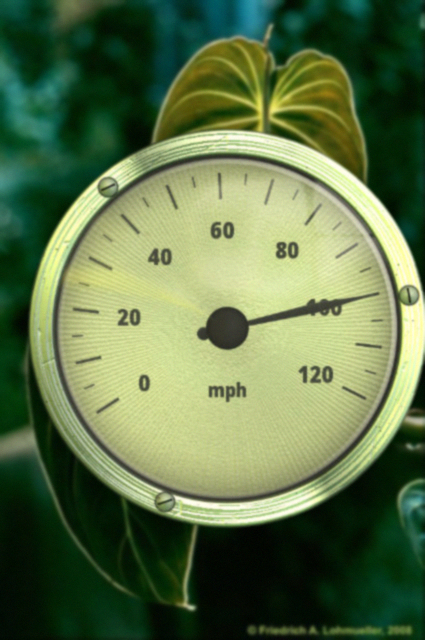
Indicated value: 100 mph
